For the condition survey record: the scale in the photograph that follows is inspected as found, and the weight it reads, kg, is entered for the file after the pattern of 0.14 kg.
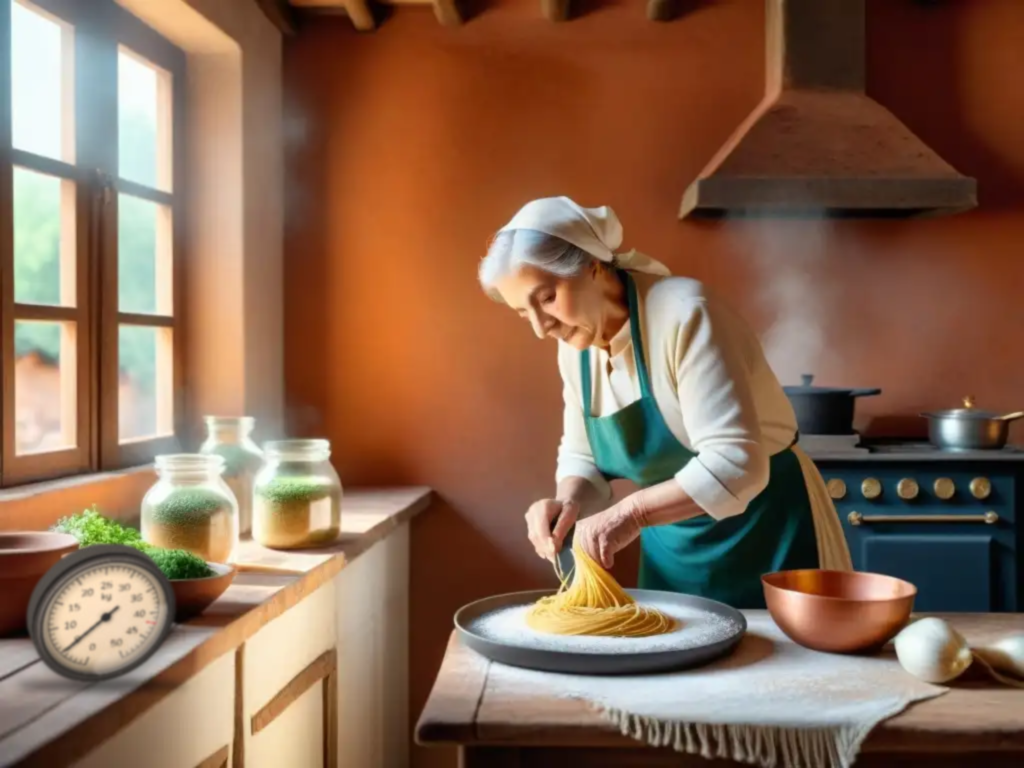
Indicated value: 5 kg
